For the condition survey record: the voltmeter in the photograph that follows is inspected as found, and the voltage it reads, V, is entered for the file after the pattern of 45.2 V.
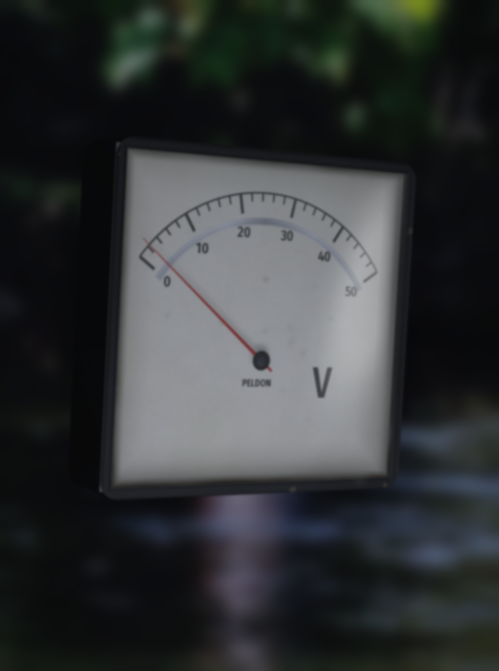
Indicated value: 2 V
